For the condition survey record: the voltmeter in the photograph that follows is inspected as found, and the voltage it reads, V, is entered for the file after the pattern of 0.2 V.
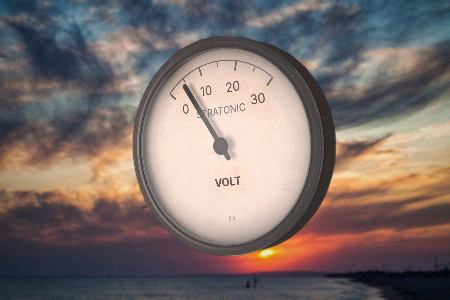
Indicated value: 5 V
